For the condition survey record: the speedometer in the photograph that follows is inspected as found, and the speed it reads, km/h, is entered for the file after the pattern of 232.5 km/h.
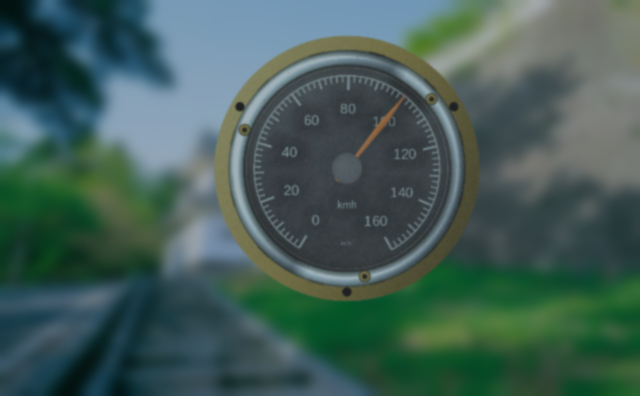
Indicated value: 100 km/h
